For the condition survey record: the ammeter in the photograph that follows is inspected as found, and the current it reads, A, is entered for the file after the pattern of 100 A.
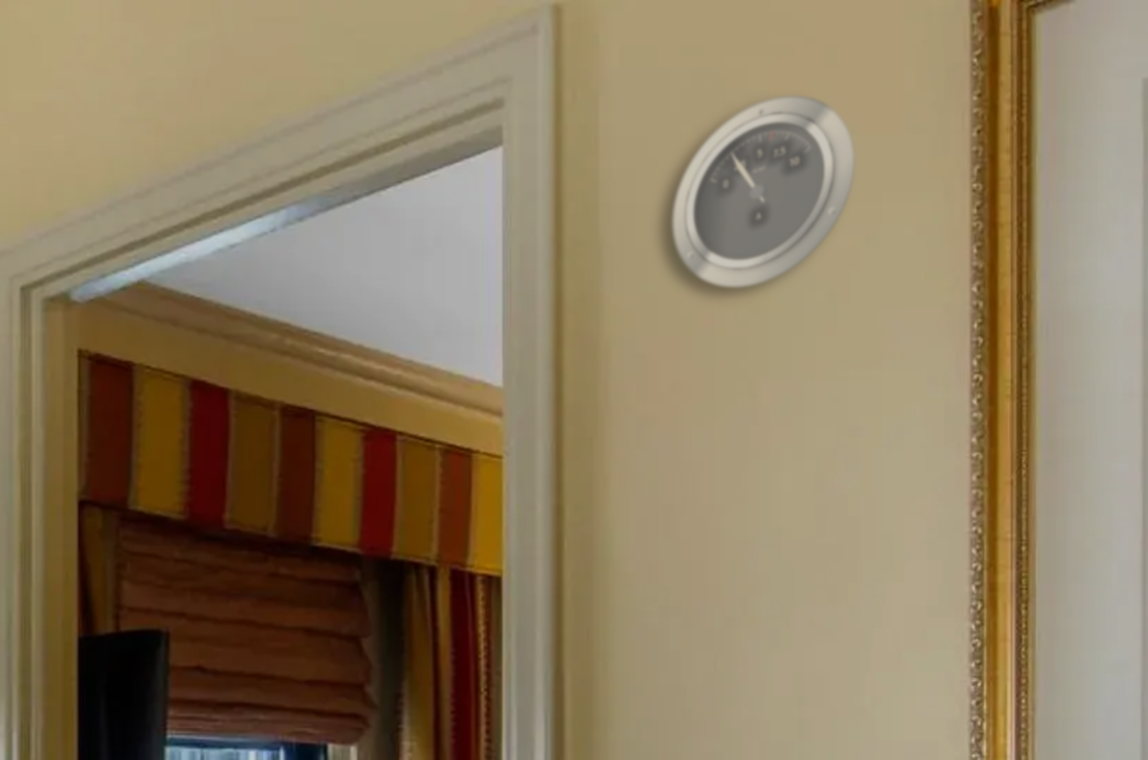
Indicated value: 2.5 A
